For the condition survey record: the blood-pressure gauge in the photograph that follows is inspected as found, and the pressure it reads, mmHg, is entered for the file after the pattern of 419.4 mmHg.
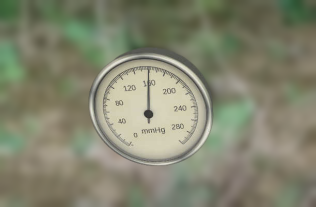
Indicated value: 160 mmHg
